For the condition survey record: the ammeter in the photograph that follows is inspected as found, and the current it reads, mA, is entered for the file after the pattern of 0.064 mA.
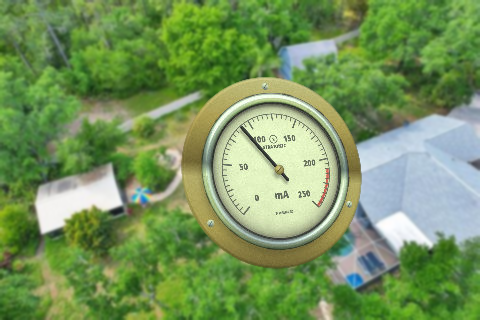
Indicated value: 90 mA
